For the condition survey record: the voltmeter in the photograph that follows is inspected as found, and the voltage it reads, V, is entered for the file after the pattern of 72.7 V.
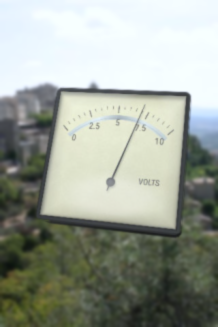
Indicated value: 7 V
